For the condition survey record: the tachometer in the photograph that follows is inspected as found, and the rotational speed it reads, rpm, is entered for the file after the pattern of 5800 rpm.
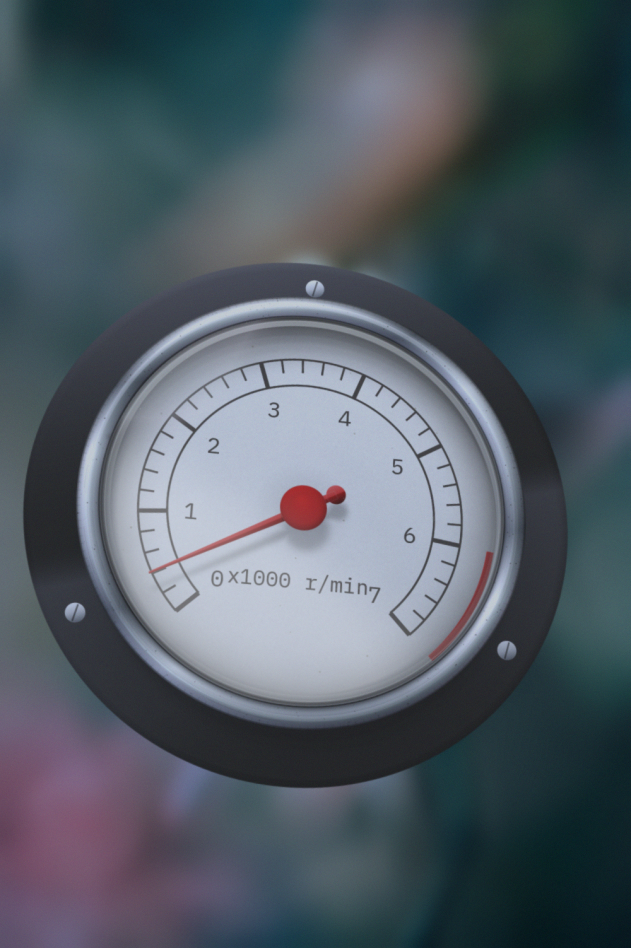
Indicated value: 400 rpm
